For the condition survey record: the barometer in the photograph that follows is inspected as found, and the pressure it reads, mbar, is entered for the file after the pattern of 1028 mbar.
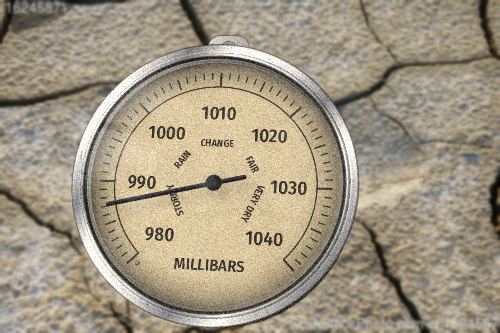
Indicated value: 987 mbar
